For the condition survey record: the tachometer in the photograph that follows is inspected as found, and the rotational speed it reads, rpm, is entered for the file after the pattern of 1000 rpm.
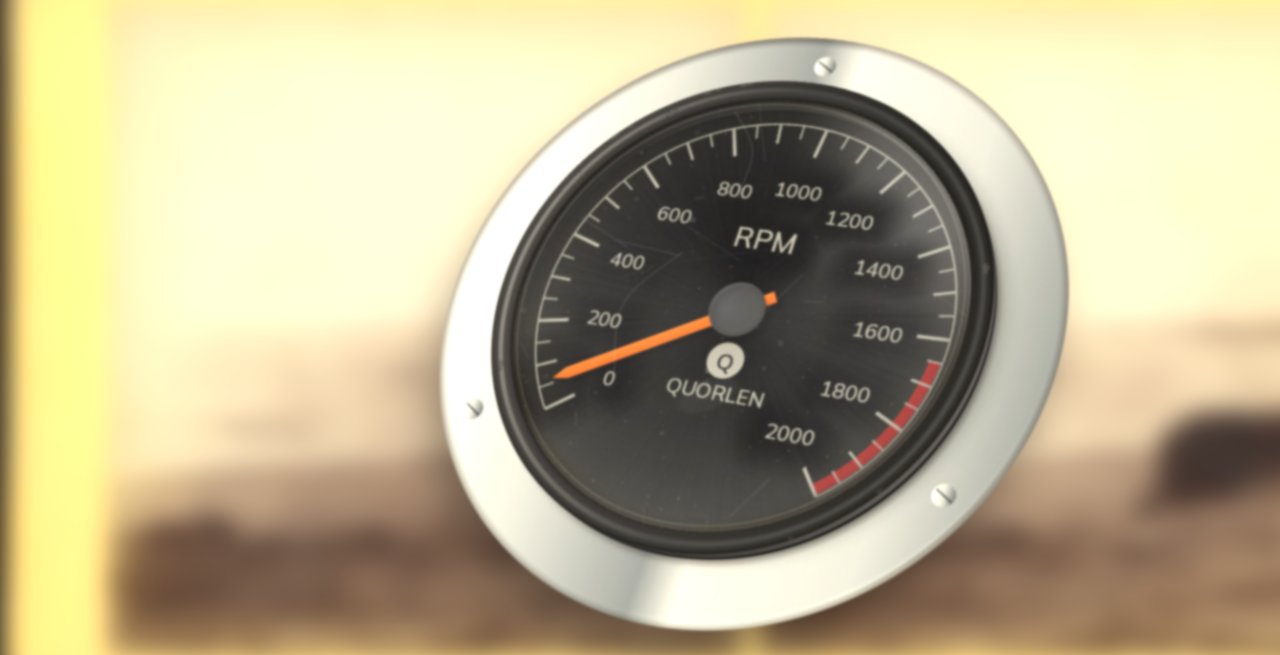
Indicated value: 50 rpm
